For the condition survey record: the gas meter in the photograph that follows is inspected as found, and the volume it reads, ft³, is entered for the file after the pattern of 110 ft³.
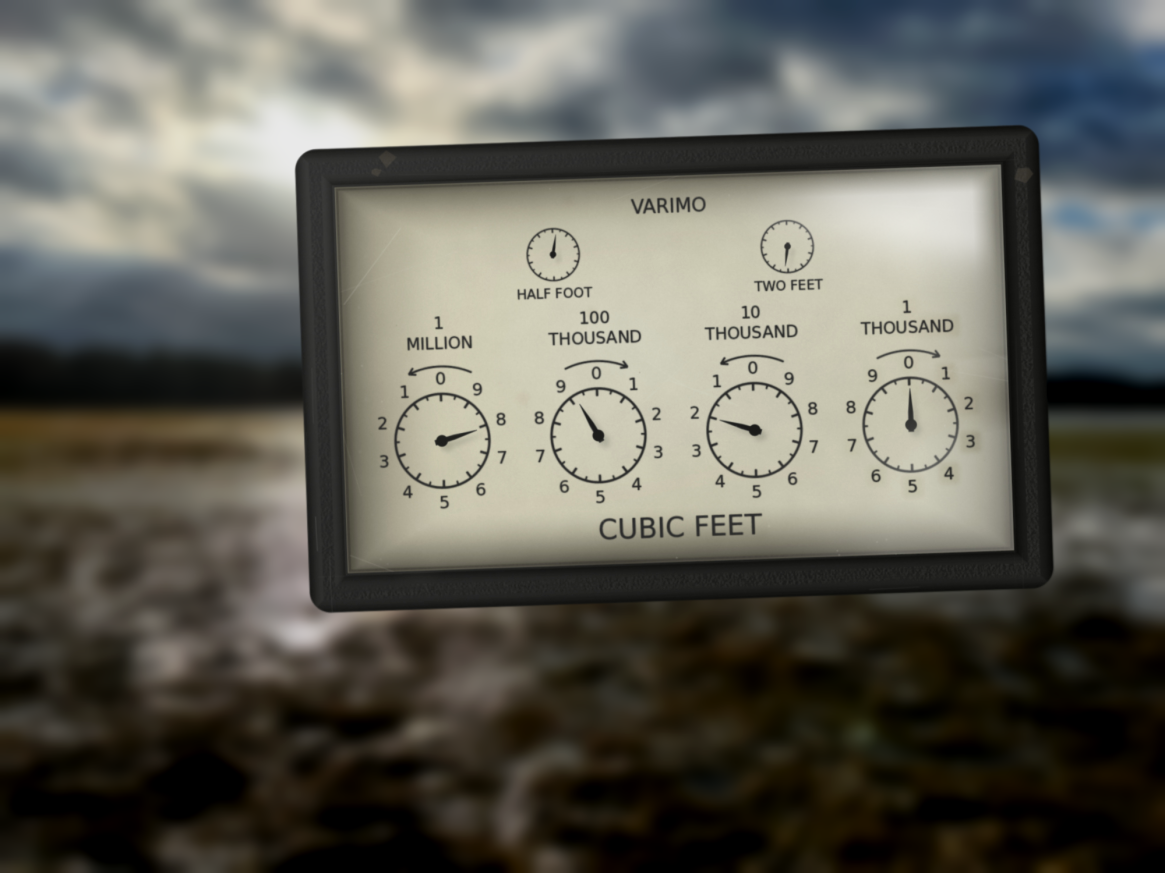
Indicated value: 792000 ft³
